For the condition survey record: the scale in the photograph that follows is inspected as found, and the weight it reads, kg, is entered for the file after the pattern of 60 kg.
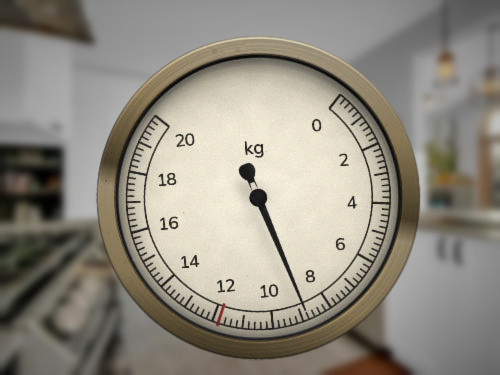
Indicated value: 8.8 kg
